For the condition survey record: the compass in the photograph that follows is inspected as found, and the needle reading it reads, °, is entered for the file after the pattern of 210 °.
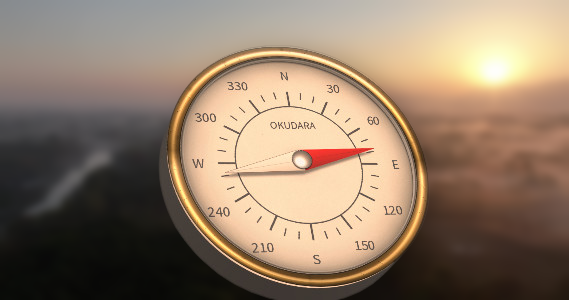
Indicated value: 80 °
